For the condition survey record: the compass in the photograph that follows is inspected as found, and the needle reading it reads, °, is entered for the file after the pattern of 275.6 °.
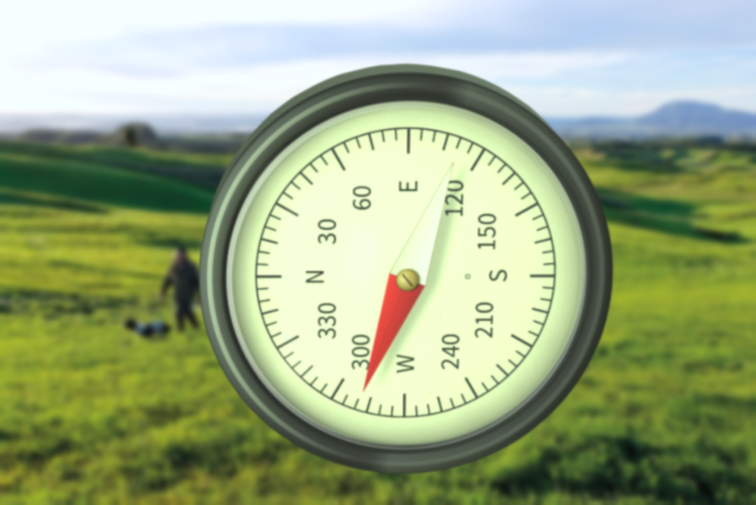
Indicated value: 290 °
